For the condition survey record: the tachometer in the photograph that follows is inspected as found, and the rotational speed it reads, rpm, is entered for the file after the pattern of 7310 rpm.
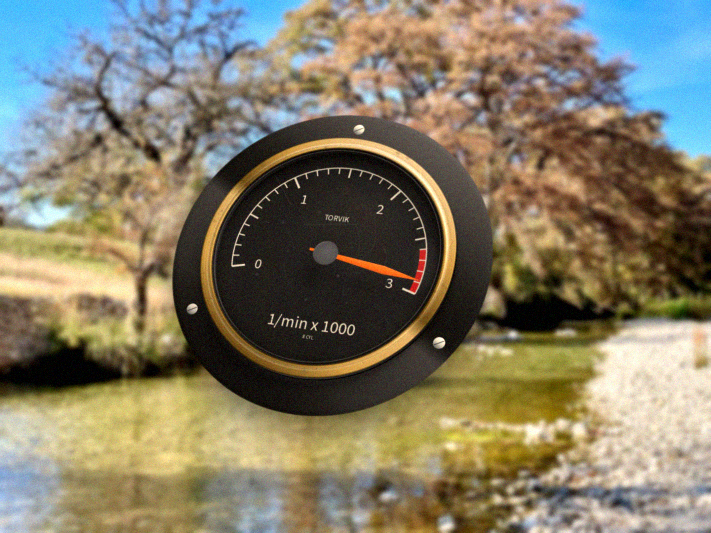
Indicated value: 2900 rpm
